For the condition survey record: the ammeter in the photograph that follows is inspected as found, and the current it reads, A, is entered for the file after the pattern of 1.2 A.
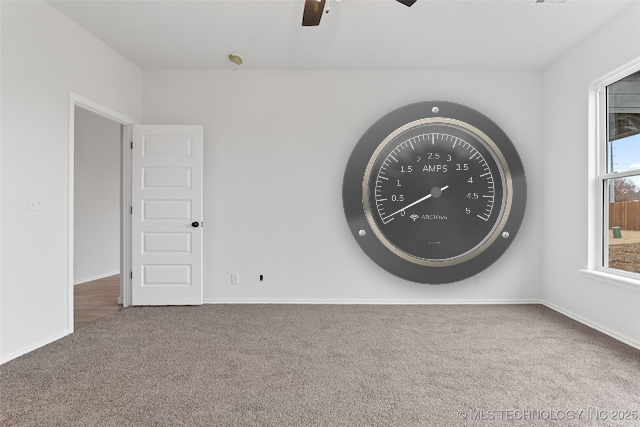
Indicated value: 0.1 A
